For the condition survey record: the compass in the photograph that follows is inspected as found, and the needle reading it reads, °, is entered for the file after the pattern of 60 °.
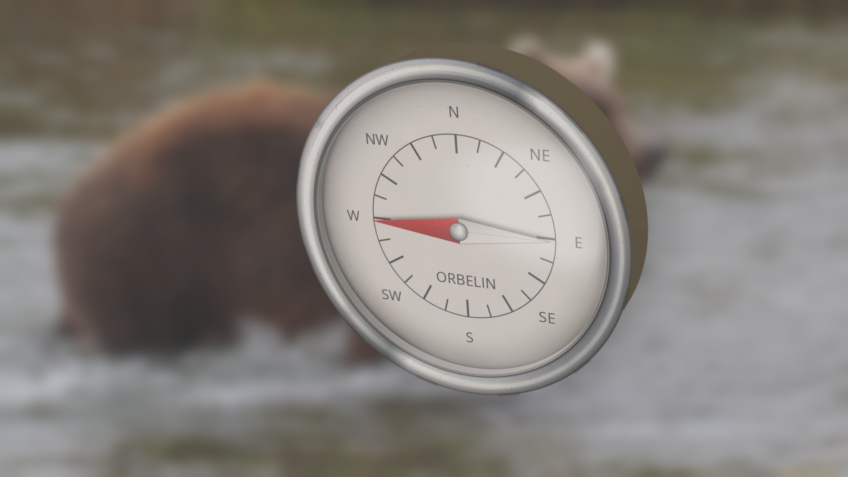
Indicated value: 270 °
